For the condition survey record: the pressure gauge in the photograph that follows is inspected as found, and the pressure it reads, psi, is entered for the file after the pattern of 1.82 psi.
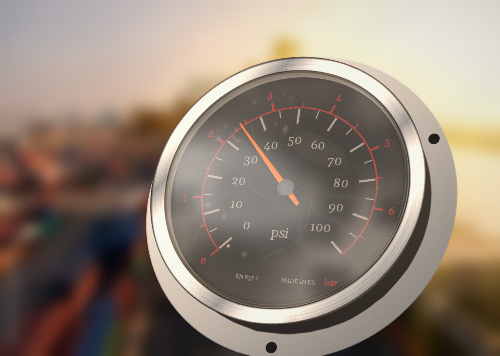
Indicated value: 35 psi
